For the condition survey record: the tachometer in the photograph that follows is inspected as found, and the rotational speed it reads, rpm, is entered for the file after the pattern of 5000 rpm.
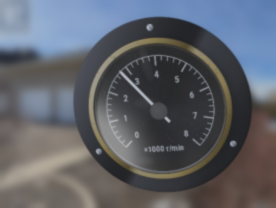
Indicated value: 2800 rpm
